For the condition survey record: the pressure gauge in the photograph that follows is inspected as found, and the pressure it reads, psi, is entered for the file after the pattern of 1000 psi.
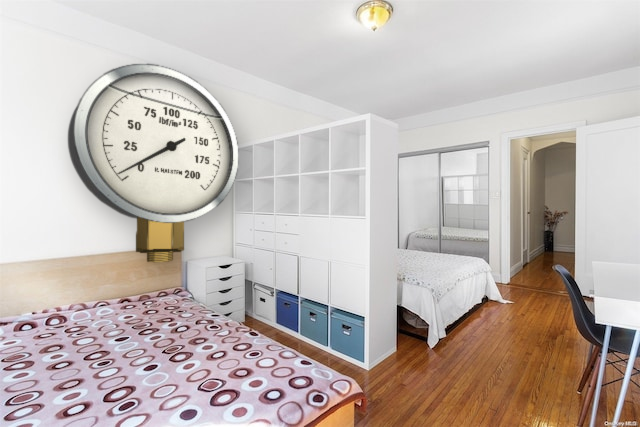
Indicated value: 5 psi
